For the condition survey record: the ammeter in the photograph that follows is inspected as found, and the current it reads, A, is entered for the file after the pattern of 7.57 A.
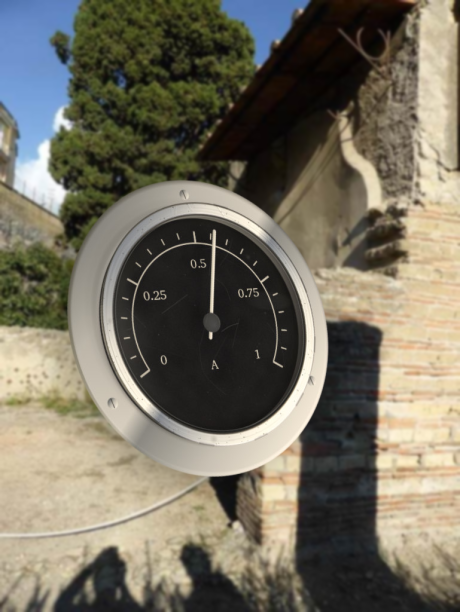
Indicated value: 0.55 A
